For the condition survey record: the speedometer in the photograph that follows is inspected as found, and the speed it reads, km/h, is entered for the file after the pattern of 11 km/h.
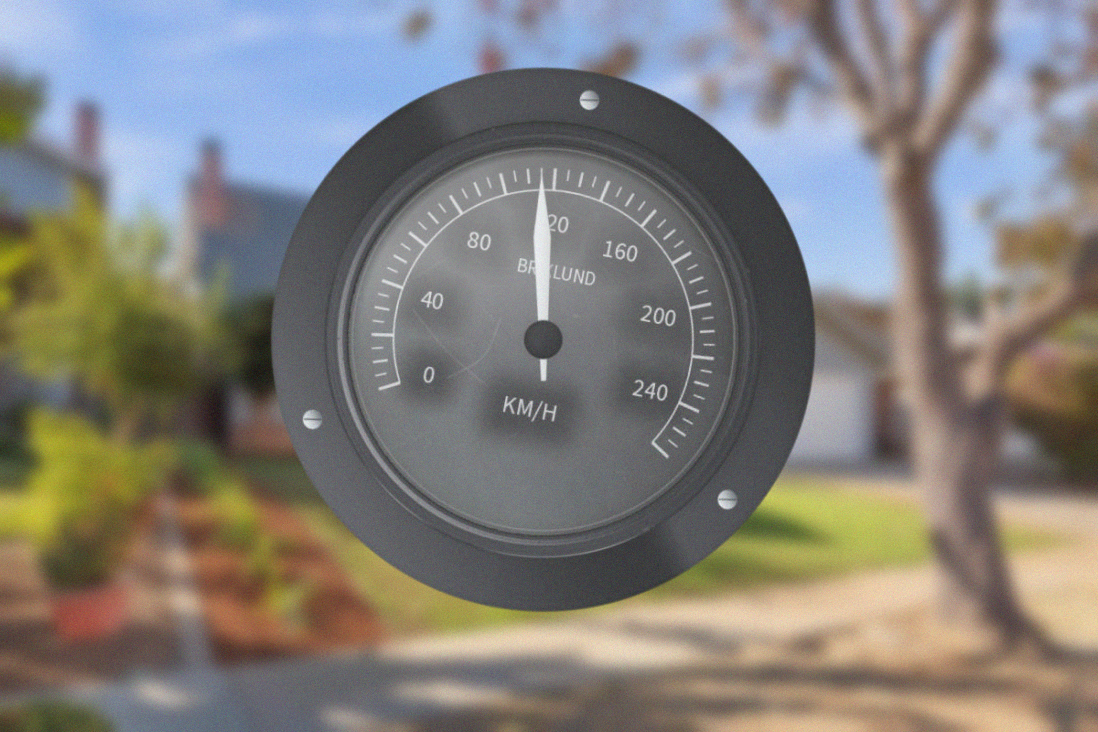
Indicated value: 115 km/h
